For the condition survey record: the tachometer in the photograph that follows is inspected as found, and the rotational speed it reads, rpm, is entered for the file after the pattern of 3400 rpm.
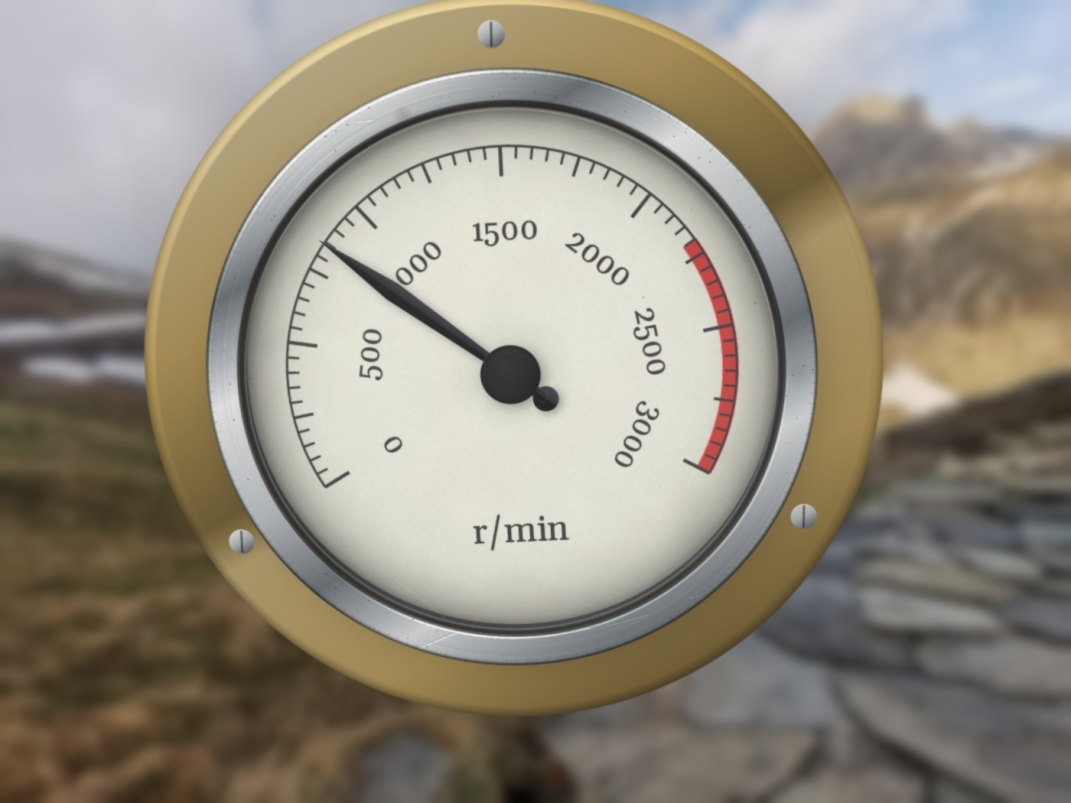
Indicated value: 850 rpm
